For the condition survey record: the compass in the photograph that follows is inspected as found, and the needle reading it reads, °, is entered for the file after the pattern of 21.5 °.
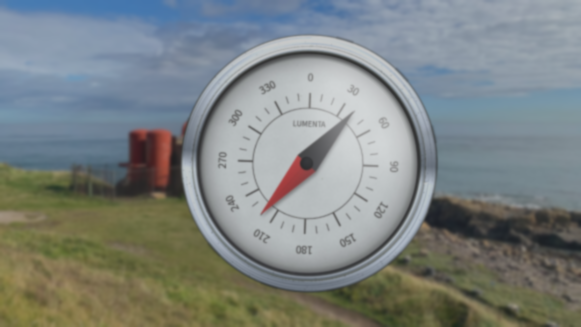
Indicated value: 220 °
